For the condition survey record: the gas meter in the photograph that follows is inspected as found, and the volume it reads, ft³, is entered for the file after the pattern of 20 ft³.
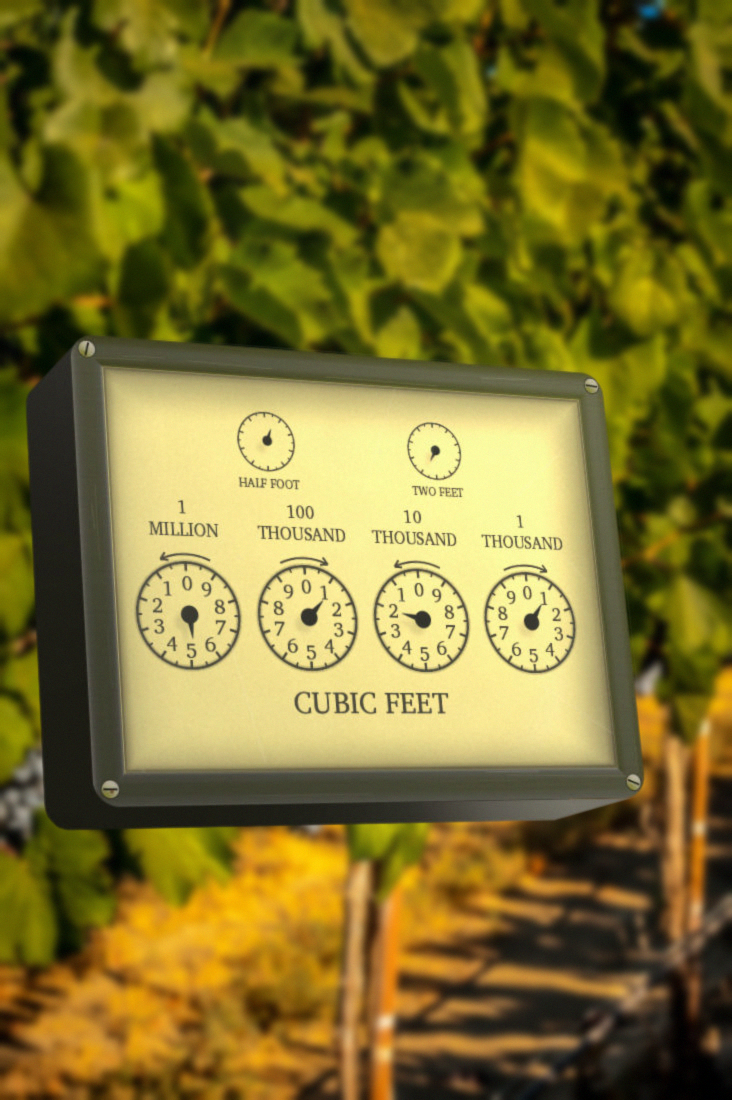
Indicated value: 512100 ft³
